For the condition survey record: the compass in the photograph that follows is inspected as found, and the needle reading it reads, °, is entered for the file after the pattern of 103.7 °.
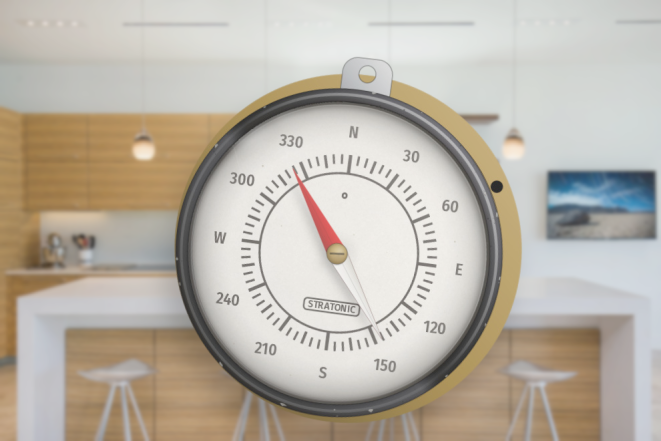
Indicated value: 325 °
